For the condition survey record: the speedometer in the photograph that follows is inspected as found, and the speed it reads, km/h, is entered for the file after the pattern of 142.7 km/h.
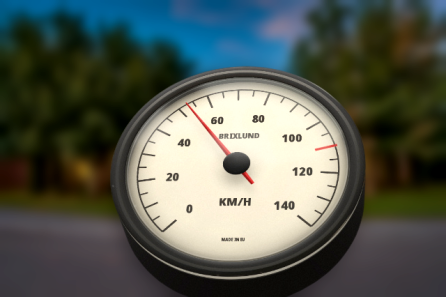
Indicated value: 52.5 km/h
